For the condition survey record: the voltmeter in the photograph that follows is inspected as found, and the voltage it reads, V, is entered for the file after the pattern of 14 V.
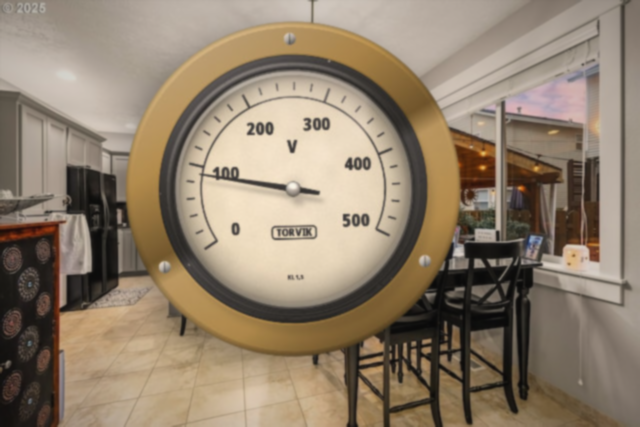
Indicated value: 90 V
